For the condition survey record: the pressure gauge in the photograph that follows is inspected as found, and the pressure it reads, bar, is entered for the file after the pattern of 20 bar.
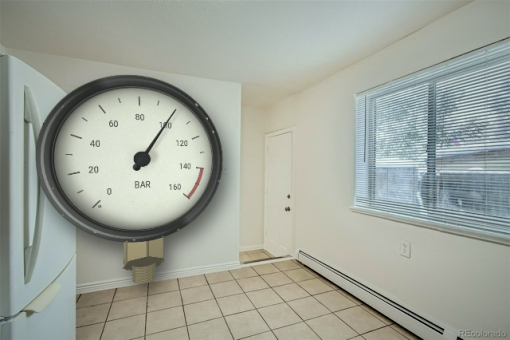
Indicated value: 100 bar
